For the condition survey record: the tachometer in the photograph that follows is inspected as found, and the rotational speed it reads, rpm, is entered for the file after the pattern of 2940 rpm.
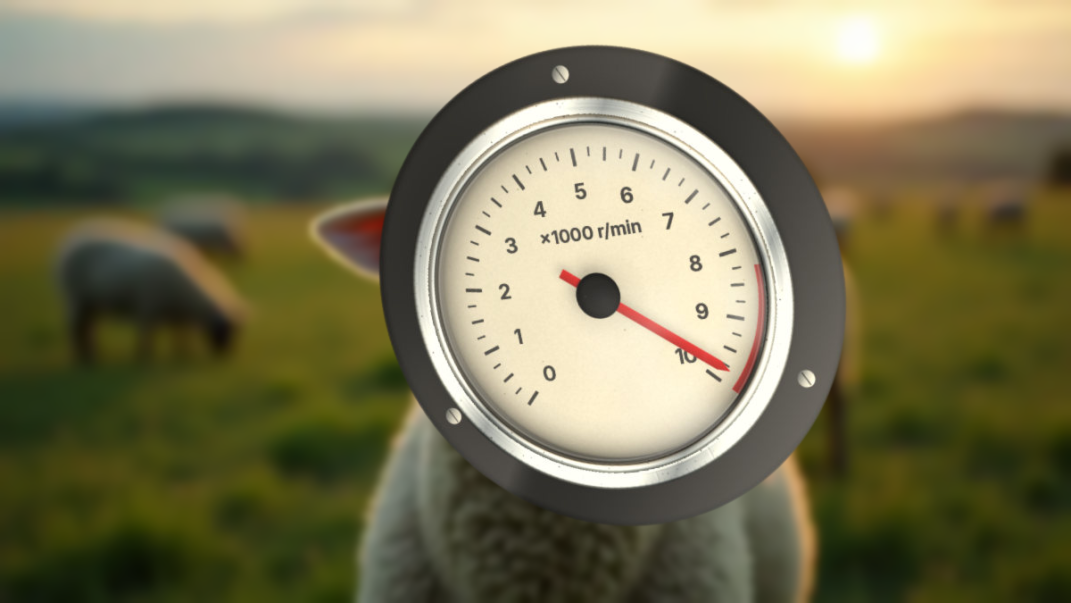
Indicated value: 9750 rpm
